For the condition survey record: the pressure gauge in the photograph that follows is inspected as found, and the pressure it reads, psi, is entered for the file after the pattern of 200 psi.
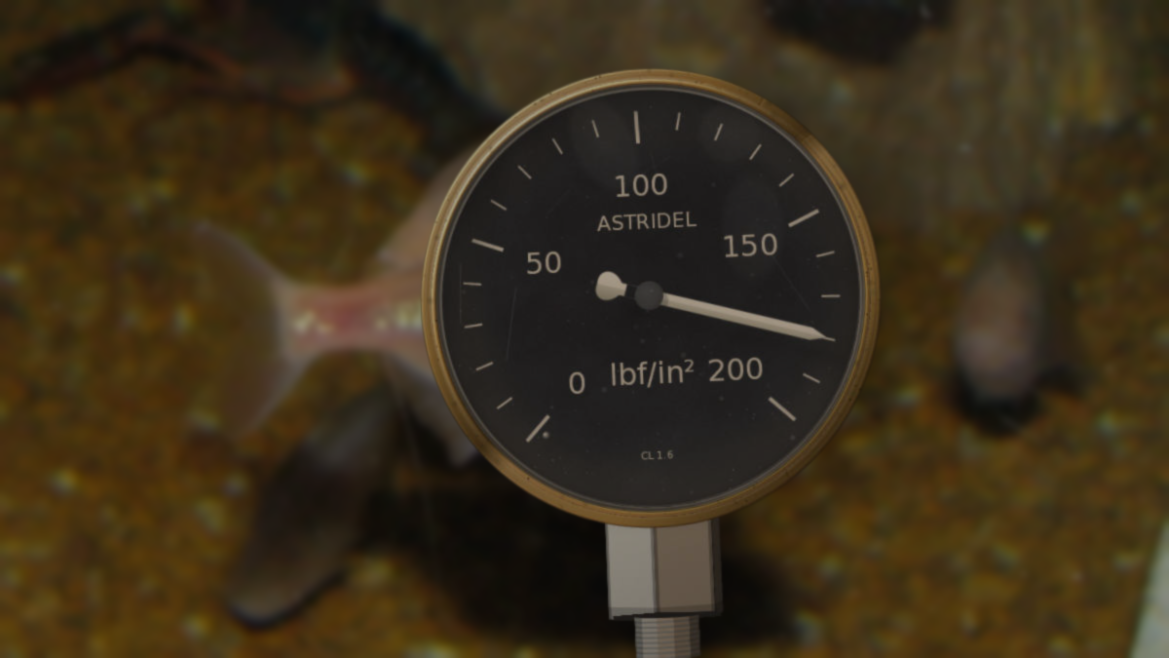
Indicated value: 180 psi
